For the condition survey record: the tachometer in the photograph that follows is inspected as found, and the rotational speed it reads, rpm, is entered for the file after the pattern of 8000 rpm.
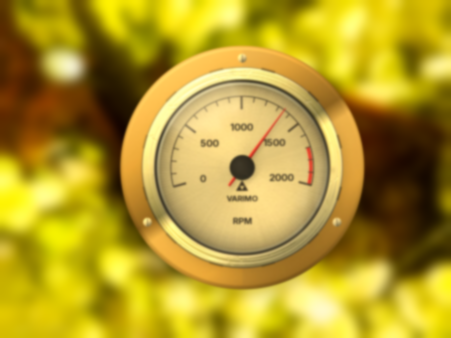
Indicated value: 1350 rpm
